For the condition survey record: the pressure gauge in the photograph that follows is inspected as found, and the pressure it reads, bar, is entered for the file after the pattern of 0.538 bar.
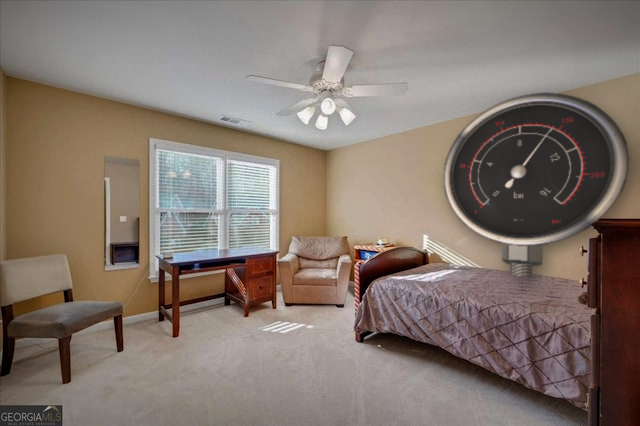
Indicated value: 10 bar
